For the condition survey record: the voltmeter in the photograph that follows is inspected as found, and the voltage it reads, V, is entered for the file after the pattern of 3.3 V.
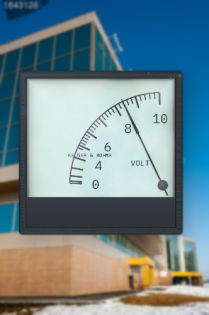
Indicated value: 8.4 V
